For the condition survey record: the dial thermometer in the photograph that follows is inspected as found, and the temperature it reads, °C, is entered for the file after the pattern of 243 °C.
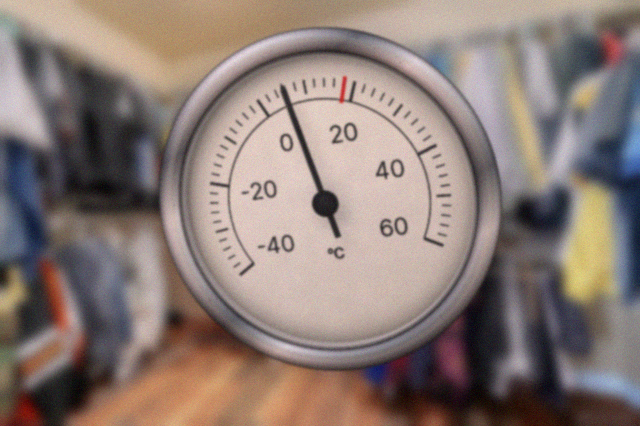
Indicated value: 6 °C
